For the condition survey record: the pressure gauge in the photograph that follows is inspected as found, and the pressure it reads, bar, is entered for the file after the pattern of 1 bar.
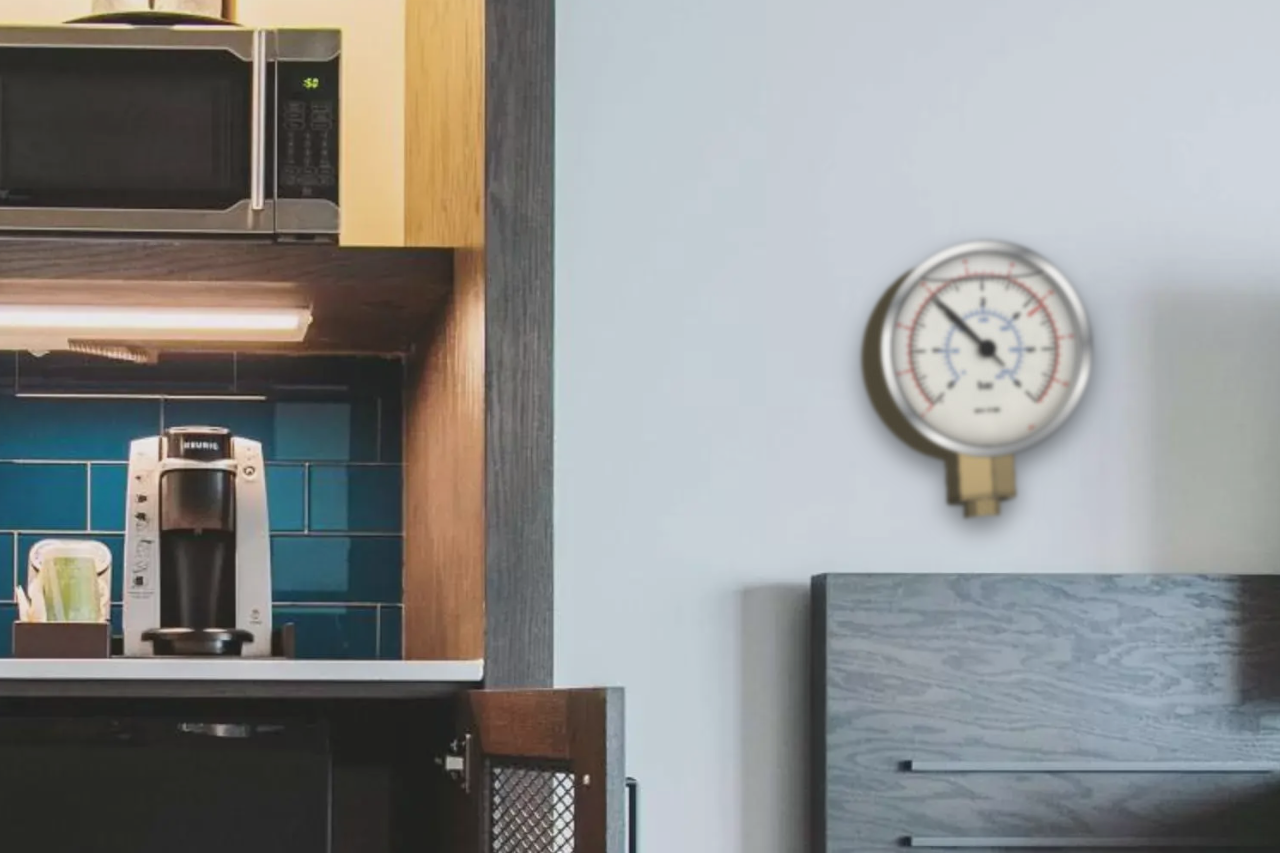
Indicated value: 2 bar
